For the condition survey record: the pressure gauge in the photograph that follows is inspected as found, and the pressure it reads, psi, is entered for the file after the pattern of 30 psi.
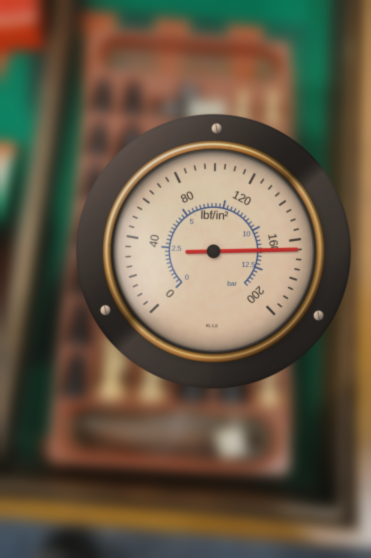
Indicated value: 165 psi
